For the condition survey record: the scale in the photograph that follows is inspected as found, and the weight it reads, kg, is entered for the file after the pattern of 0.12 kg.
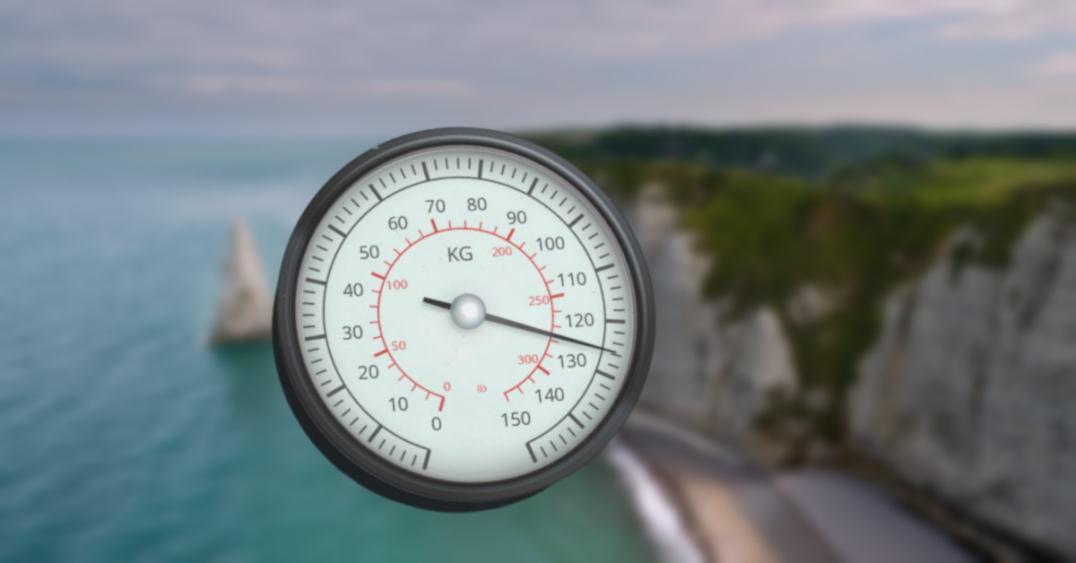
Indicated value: 126 kg
